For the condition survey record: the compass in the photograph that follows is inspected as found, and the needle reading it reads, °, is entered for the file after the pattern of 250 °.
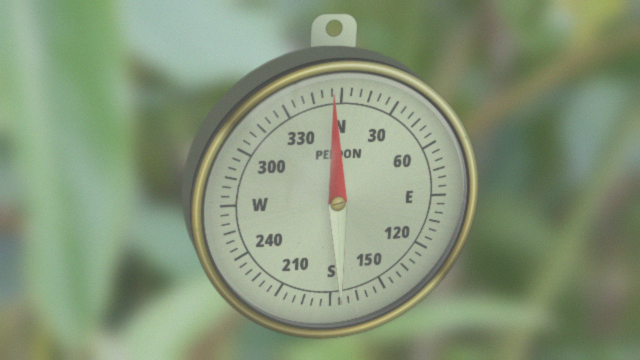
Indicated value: 355 °
